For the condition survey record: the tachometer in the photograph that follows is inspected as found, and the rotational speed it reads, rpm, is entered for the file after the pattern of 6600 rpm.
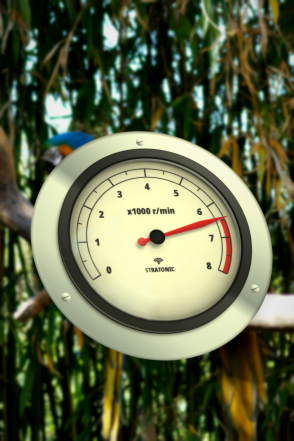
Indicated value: 6500 rpm
